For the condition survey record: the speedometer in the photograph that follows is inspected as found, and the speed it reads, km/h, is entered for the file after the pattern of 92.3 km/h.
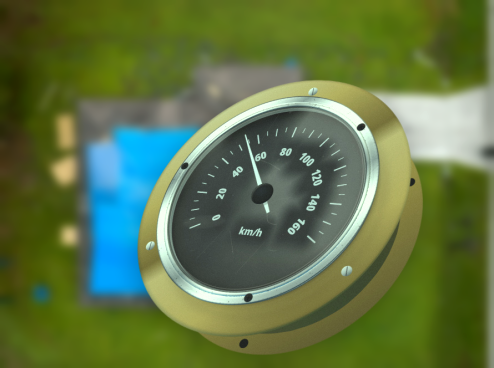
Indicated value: 55 km/h
